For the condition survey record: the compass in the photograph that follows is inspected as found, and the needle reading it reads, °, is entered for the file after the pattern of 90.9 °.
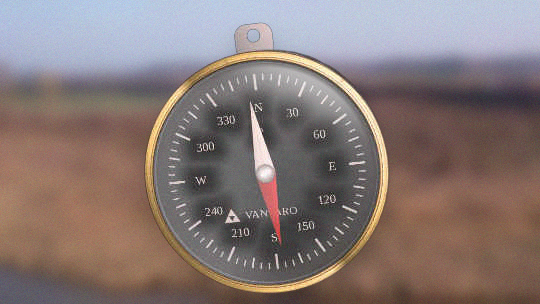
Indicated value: 175 °
